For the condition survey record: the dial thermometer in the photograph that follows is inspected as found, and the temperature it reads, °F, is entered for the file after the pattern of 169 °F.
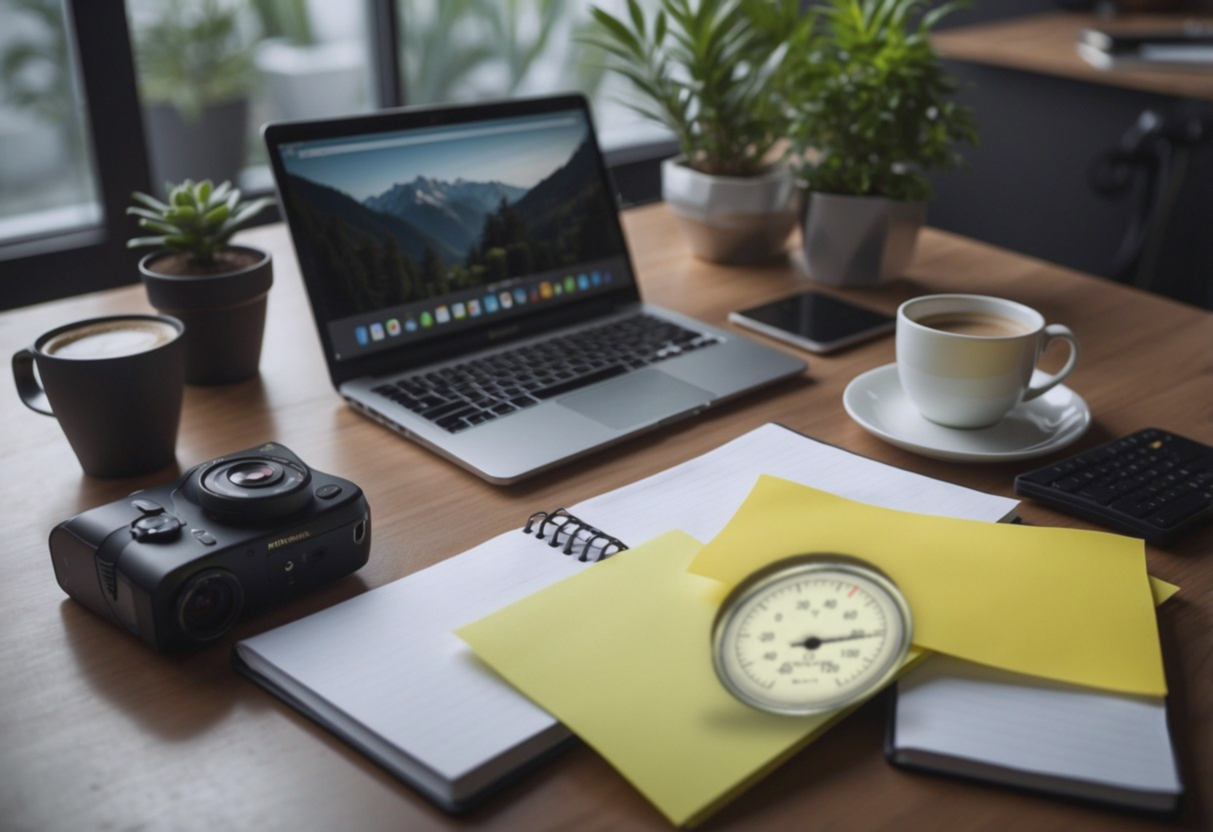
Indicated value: 80 °F
